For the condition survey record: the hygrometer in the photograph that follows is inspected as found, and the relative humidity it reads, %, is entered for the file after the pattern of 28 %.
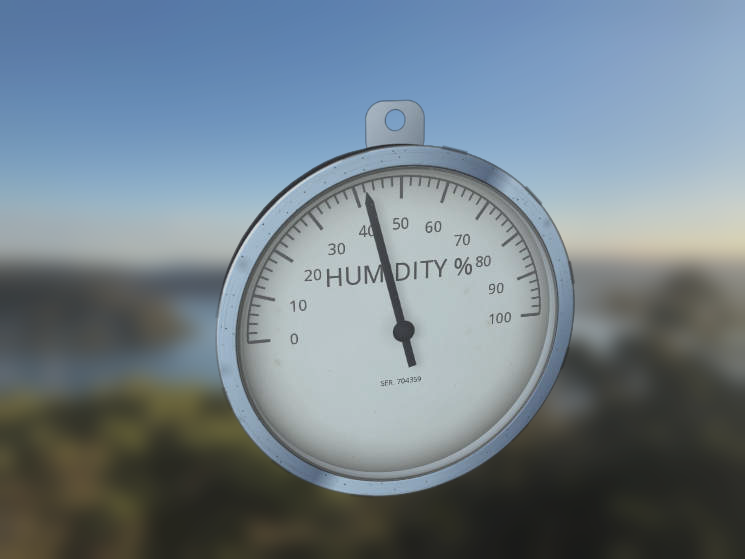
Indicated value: 42 %
